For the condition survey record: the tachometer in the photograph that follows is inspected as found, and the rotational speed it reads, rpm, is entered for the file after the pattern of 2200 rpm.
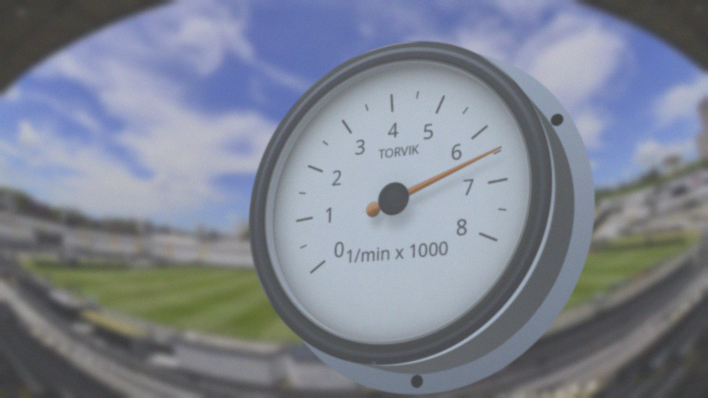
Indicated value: 6500 rpm
